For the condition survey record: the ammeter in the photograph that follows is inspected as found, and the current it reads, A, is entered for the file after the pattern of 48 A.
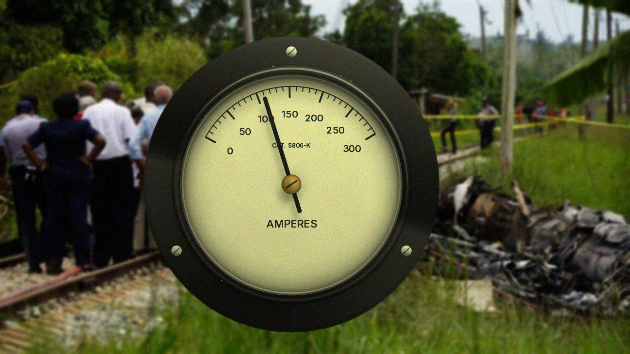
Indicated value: 110 A
